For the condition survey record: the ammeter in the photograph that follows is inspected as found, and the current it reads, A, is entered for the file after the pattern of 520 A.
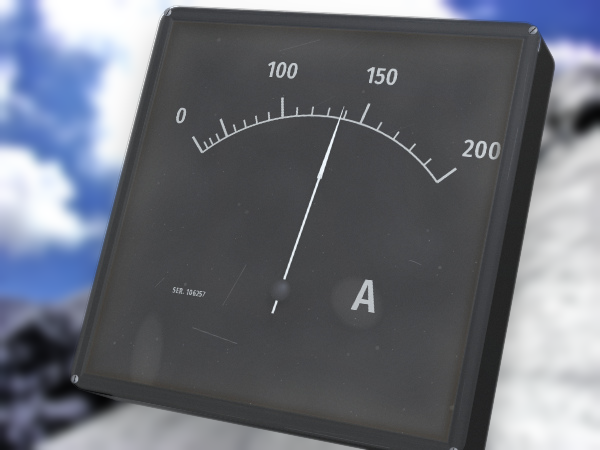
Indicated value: 140 A
